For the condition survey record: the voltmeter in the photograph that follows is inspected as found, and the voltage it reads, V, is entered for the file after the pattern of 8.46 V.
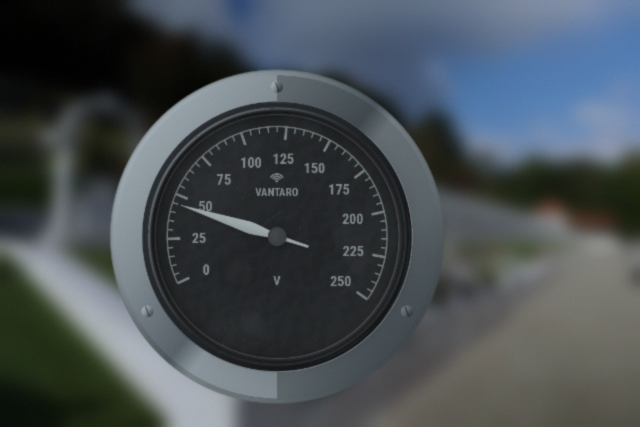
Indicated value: 45 V
